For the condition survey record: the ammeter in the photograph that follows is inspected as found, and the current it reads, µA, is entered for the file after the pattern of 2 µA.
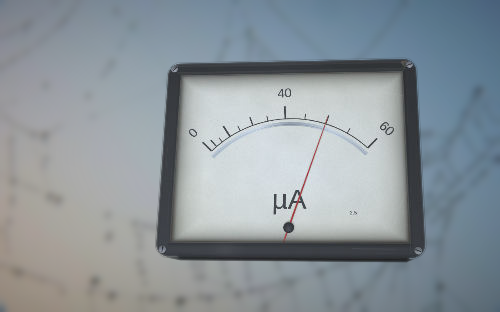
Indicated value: 50 µA
